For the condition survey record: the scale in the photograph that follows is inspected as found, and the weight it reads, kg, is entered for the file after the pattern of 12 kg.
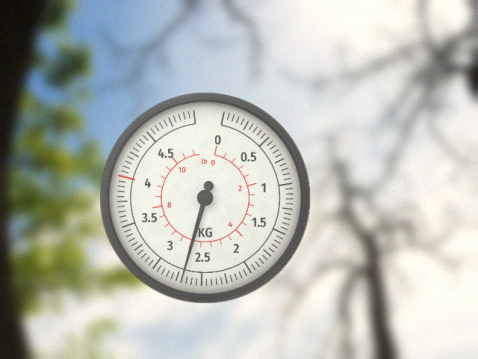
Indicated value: 2.7 kg
